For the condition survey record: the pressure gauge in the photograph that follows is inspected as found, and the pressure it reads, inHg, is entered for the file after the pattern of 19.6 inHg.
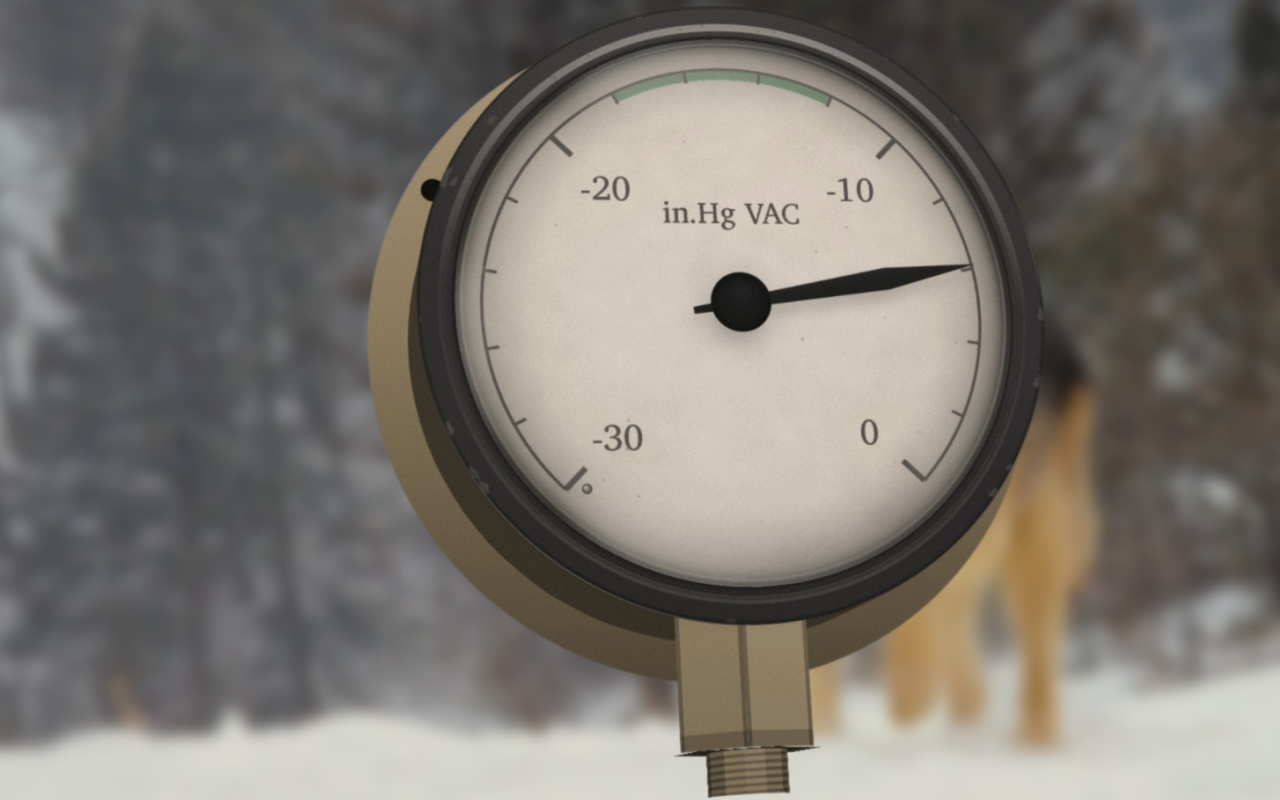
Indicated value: -6 inHg
